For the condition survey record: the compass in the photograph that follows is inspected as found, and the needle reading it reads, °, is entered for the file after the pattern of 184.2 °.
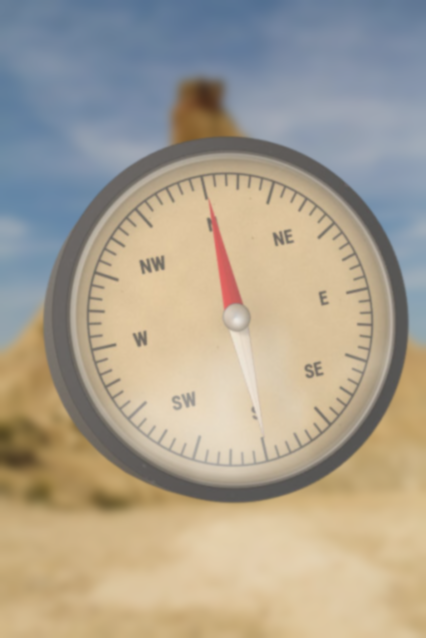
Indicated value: 0 °
